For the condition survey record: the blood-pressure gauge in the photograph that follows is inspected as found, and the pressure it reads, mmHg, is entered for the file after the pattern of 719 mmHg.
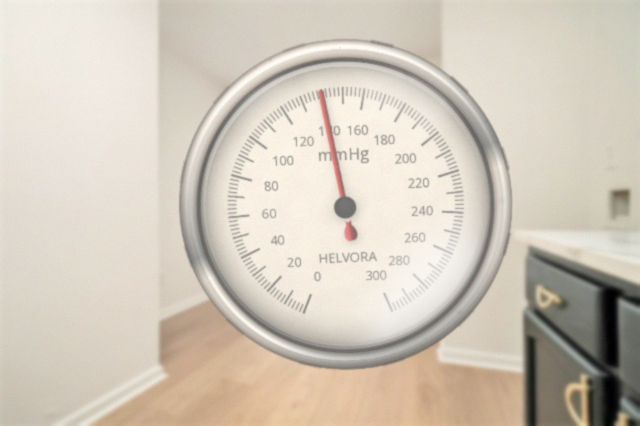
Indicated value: 140 mmHg
